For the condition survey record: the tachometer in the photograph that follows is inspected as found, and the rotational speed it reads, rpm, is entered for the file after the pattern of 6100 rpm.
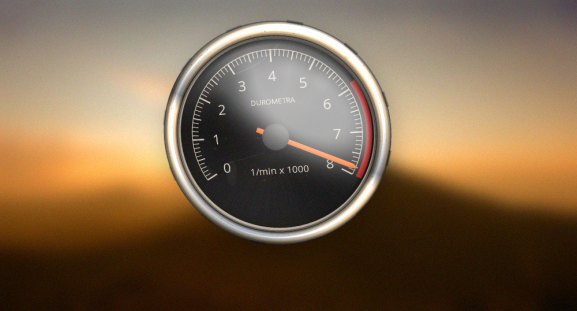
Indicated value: 7800 rpm
